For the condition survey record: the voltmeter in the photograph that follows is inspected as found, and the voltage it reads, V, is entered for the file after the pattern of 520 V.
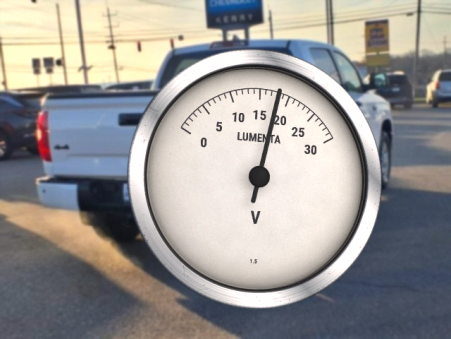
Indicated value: 18 V
